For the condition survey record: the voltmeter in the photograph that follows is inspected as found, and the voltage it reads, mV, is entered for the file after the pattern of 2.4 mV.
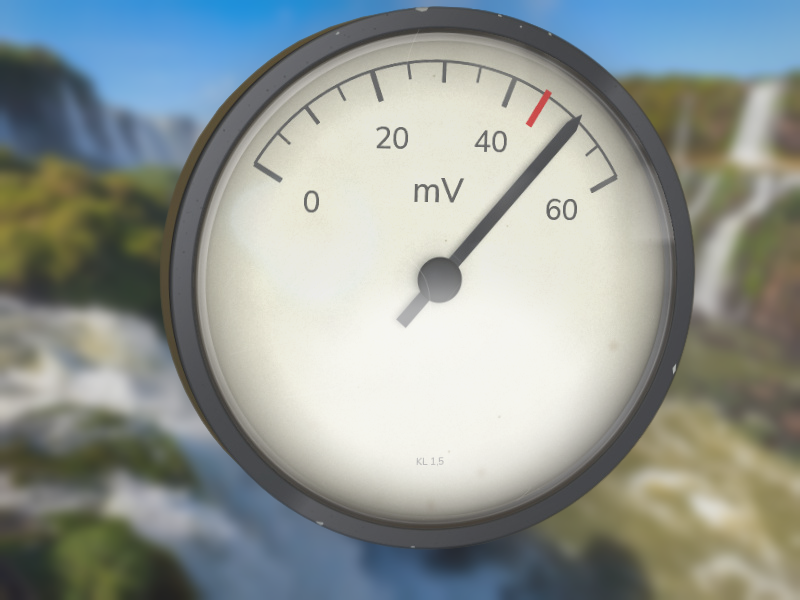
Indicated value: 50 mV
